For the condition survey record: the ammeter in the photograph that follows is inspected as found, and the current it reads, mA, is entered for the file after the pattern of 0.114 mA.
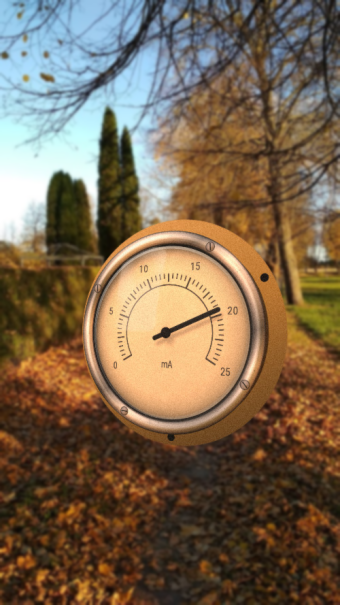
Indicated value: 19.5 mA
